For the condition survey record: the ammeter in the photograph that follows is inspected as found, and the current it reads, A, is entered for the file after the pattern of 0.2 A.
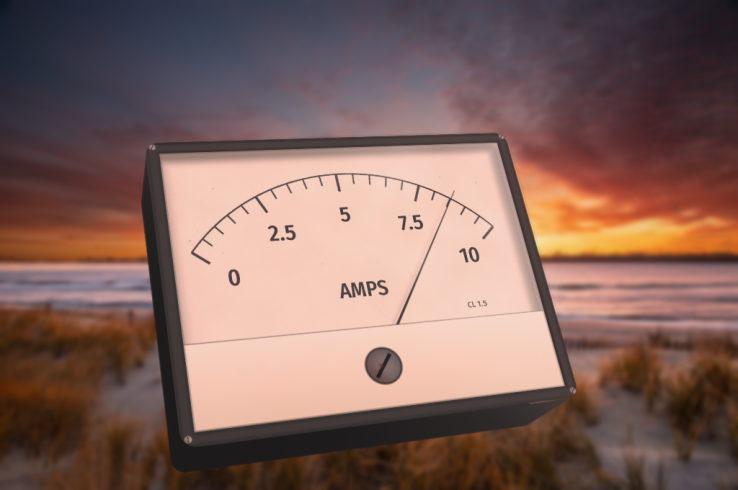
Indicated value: 8.5 A
